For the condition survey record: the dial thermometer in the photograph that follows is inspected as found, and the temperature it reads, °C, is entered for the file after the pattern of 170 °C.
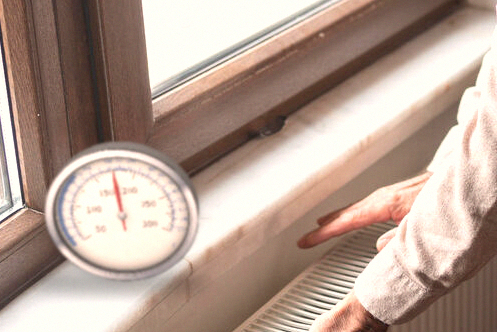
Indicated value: 175 °C
